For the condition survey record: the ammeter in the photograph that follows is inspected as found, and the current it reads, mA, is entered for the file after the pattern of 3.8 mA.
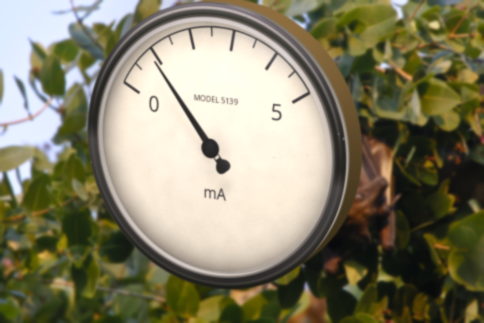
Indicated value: 1 mA
